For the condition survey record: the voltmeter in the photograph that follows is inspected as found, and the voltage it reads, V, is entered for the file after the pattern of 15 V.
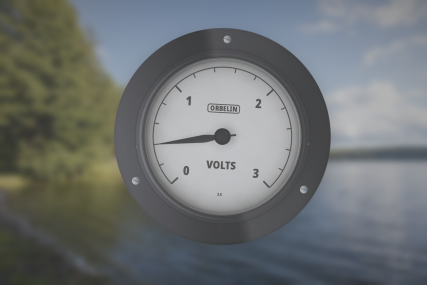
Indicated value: 0.4 V
